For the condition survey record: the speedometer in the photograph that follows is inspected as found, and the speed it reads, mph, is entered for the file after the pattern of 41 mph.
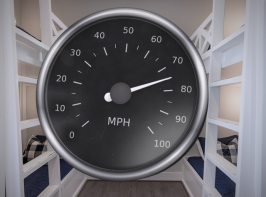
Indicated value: 75 mph
